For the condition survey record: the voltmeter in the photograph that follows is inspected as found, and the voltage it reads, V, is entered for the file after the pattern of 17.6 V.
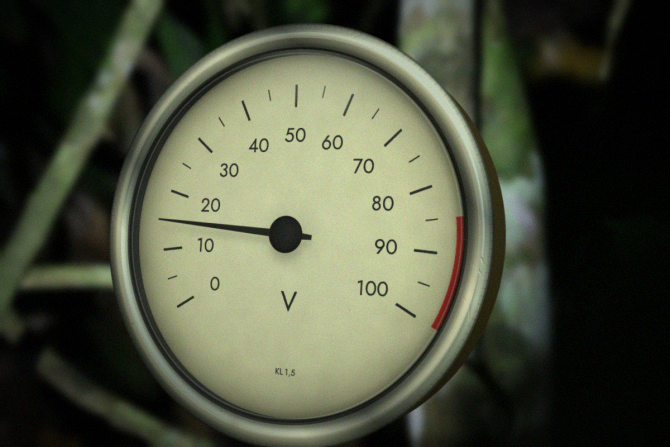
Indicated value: 15 V
